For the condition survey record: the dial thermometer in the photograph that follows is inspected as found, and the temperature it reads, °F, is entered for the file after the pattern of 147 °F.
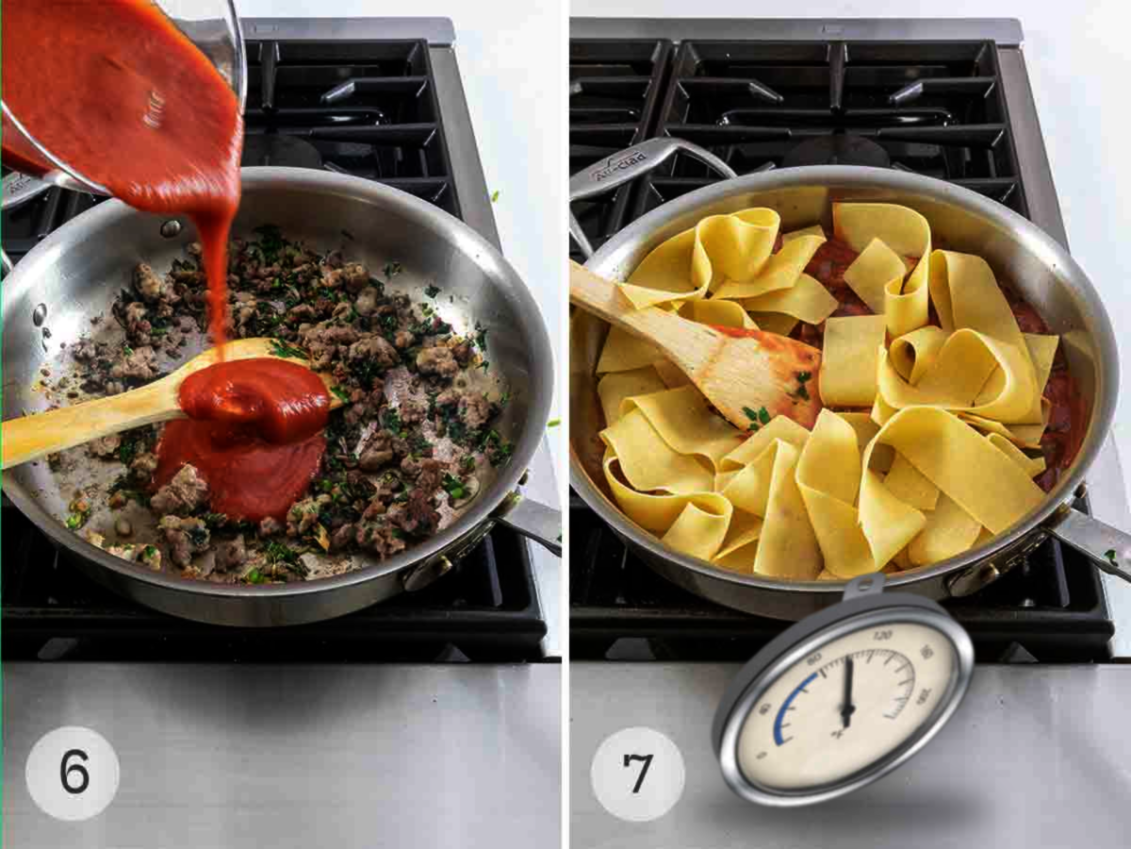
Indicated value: 100 °F
